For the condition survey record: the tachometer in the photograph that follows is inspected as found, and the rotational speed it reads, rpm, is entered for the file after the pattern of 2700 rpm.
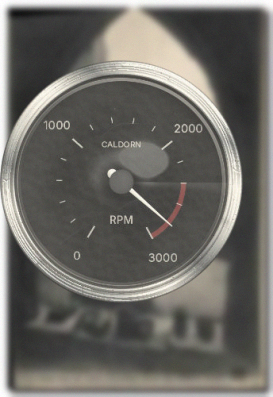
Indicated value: 2800 rpm
